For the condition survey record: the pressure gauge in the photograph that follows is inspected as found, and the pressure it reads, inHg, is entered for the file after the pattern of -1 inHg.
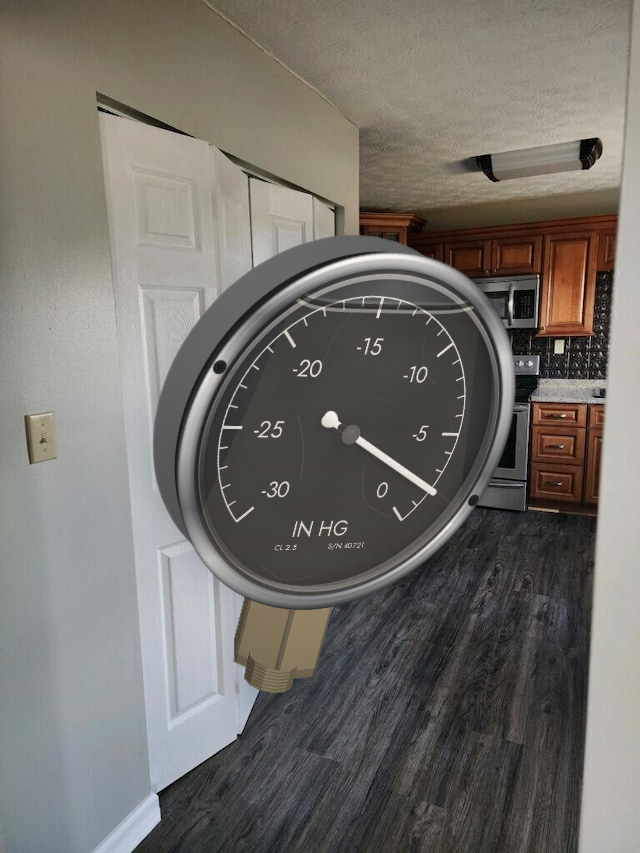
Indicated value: -2 inHg
